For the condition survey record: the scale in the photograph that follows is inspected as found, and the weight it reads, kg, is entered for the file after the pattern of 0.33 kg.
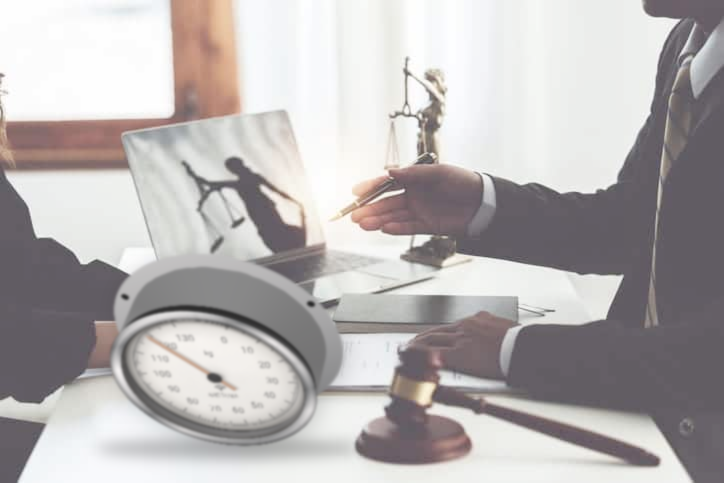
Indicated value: 120 kg
